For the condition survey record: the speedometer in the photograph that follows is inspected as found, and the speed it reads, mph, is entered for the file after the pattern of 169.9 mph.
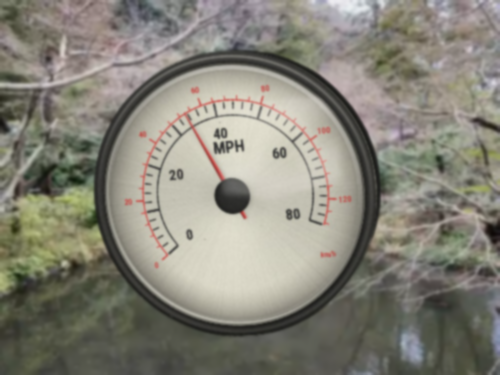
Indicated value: 34 mph
